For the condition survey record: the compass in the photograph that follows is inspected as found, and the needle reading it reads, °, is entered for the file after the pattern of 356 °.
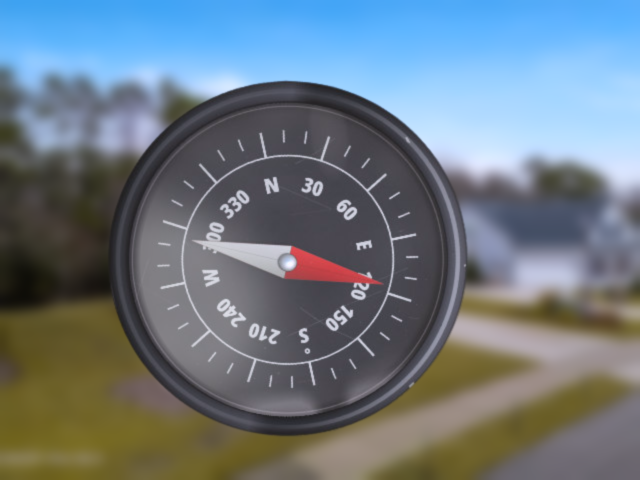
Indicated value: 115 °
